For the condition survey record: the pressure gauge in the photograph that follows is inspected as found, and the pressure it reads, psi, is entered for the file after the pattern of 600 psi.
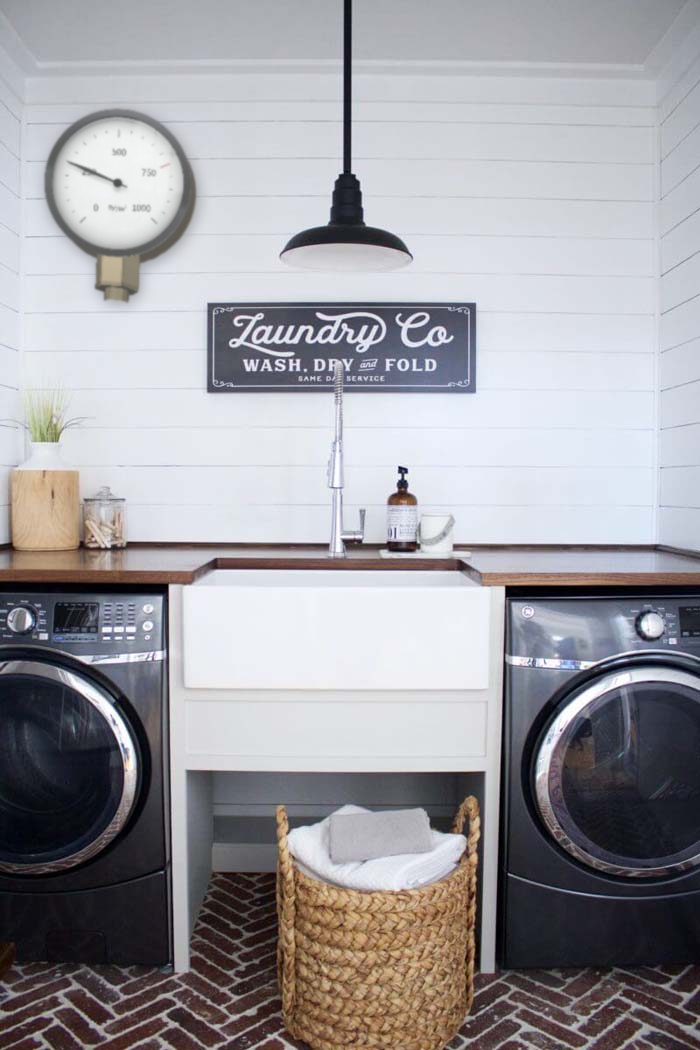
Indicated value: 250 psi
